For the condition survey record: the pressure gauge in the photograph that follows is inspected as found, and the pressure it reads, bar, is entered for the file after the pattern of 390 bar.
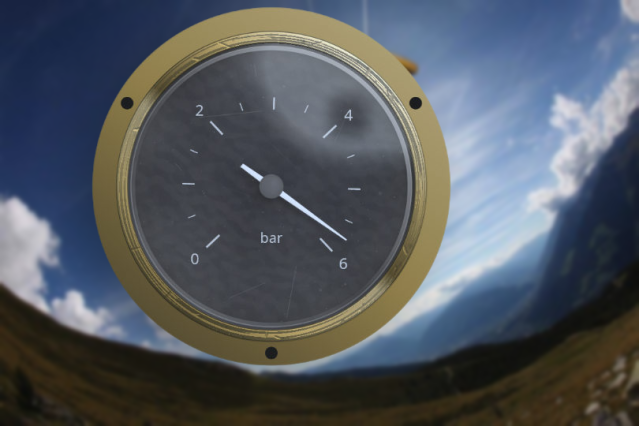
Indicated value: 5.75 bar
